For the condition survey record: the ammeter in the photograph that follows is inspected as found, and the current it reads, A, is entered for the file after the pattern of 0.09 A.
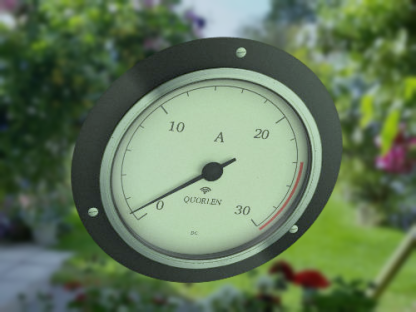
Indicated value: 1 A
